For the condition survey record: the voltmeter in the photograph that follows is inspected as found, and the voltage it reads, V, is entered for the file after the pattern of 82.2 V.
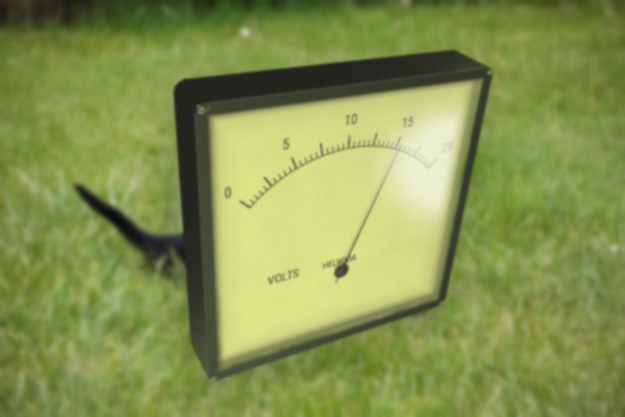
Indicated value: 15 V
